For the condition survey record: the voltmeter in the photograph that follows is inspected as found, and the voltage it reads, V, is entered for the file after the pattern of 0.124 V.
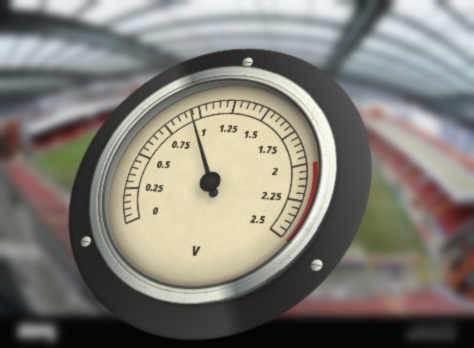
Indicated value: 0.95 V
